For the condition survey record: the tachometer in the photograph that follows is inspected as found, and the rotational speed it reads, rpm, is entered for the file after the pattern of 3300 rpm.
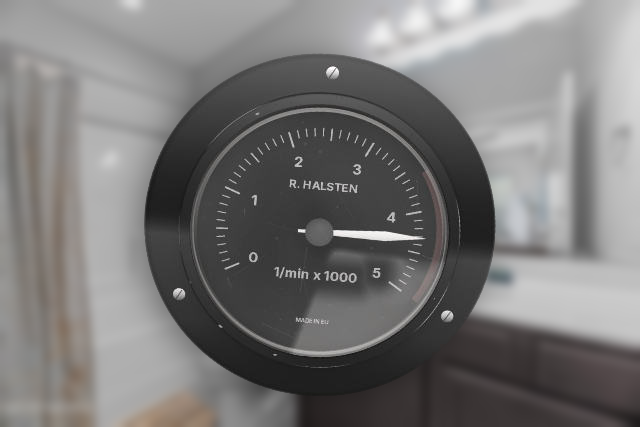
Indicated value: 4300 rpm
